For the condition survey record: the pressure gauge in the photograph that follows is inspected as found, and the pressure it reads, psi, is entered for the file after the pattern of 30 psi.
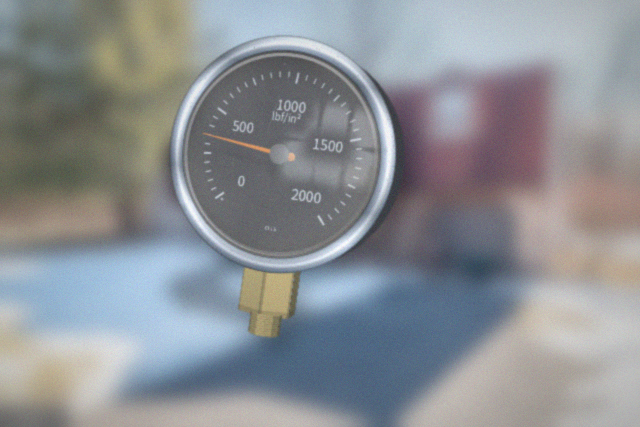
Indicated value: 350 psi
